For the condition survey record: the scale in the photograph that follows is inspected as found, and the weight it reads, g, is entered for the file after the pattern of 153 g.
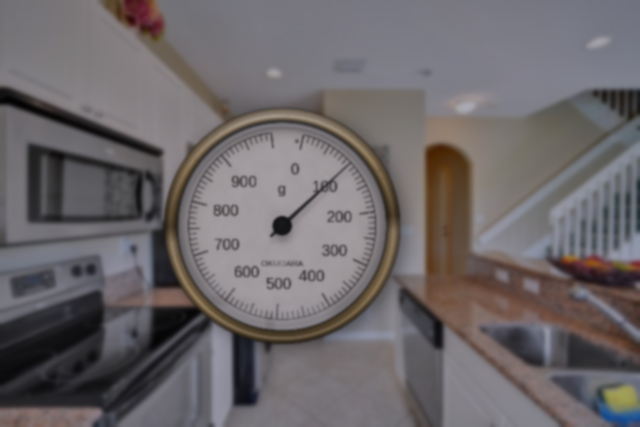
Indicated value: 100 g
